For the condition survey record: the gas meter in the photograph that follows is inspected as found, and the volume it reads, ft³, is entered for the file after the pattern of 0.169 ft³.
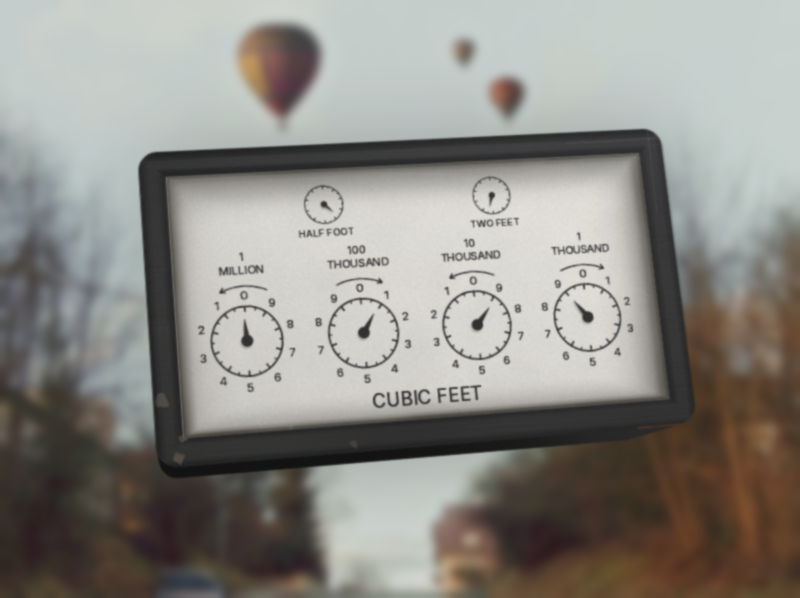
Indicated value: 8900 ft³
